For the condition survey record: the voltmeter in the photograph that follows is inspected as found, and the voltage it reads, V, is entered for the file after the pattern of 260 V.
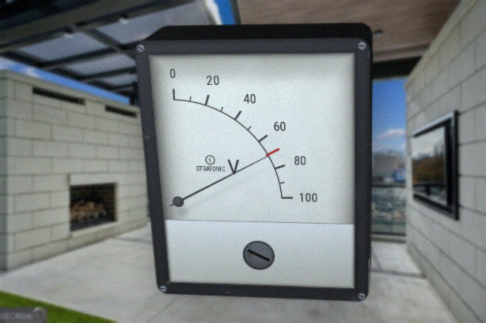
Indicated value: 70 V
